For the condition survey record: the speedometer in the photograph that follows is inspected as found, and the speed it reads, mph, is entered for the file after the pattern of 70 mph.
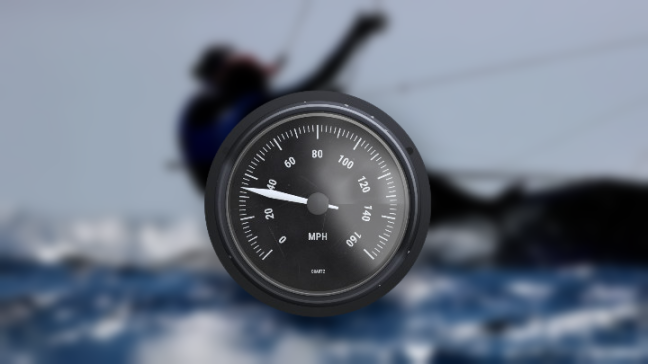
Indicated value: 34 mph
